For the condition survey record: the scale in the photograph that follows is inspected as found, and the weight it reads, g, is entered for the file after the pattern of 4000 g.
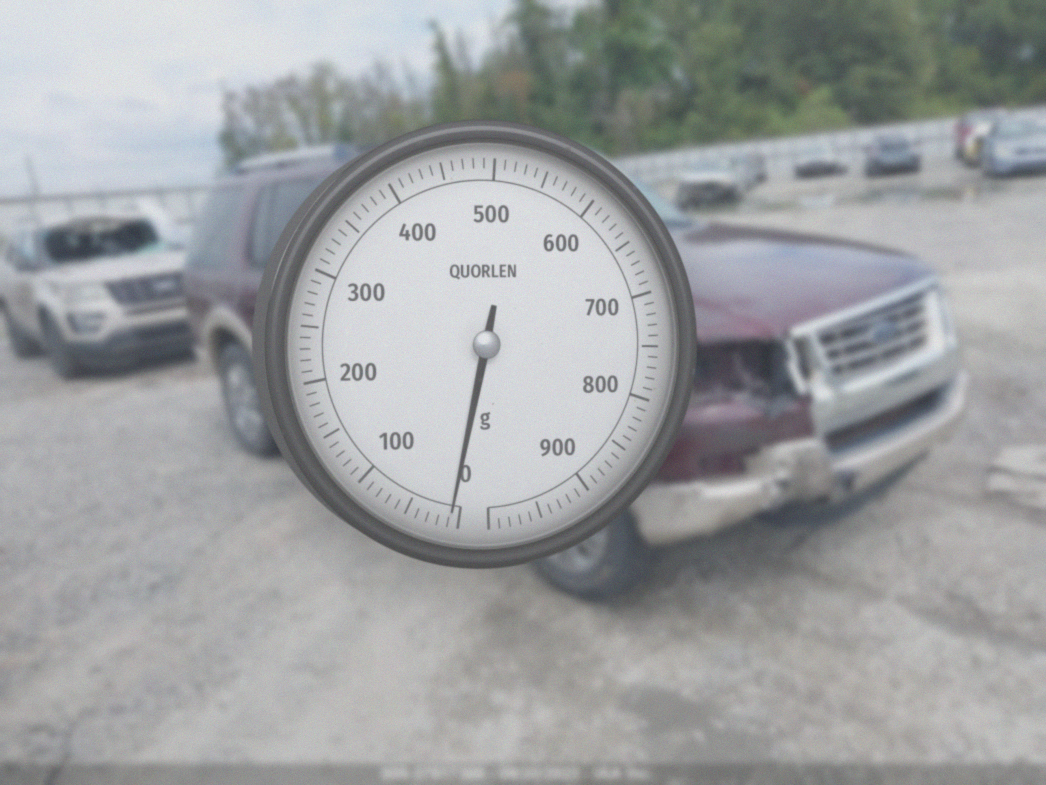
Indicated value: 10 g
